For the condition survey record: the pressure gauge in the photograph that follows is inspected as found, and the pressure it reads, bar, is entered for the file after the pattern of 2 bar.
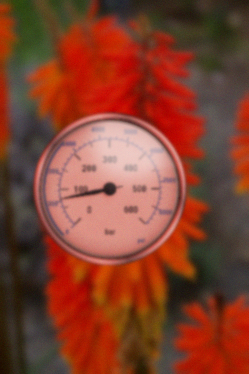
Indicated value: 75 bar
